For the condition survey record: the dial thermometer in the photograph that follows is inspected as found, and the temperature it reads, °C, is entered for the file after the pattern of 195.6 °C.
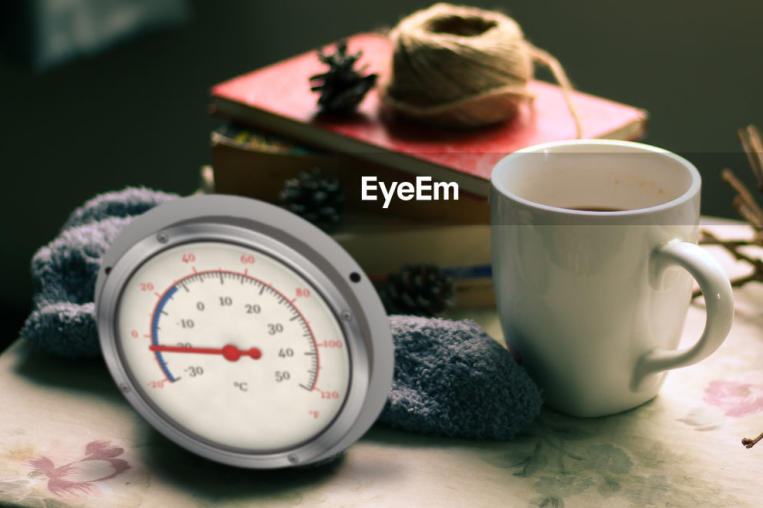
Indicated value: -20 °C
